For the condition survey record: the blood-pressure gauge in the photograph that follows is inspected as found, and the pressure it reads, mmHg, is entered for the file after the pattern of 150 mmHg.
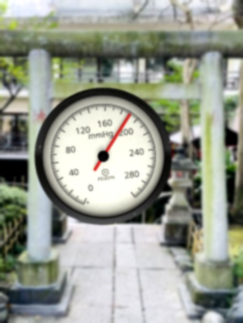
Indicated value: 190 mmHg
